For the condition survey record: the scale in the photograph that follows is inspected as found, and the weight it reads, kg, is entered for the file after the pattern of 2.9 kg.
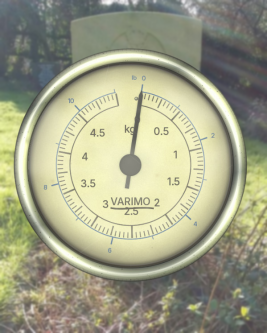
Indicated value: 0 kg
